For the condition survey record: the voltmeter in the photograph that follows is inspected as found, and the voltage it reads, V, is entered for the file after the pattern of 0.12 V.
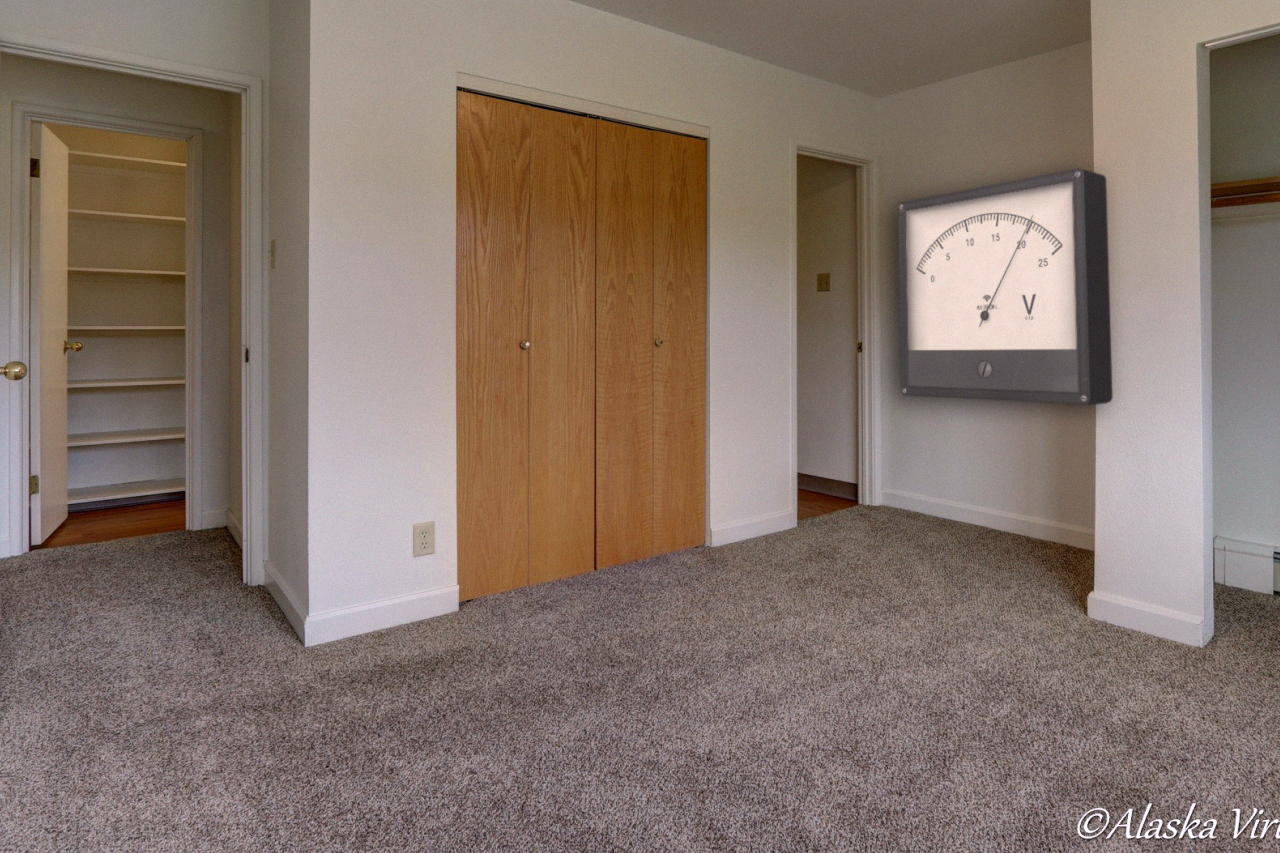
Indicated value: 20 V
